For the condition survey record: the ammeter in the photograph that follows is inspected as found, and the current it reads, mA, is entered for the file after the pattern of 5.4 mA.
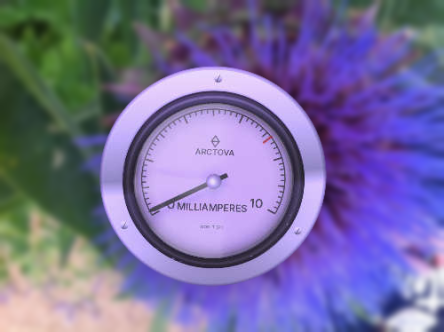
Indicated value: 0.2 mA
